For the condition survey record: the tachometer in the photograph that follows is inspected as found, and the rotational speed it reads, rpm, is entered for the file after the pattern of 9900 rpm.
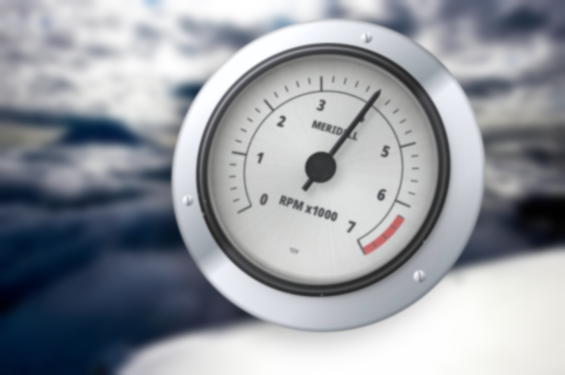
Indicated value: 4000 rpm
